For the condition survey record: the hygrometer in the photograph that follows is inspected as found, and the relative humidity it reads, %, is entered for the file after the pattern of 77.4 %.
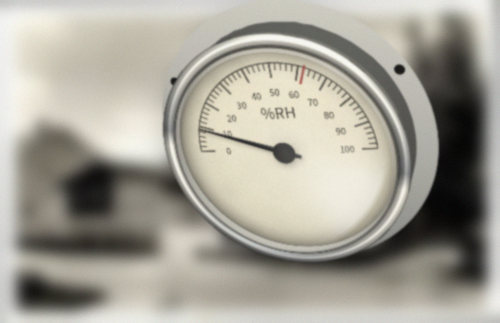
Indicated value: 10 %
